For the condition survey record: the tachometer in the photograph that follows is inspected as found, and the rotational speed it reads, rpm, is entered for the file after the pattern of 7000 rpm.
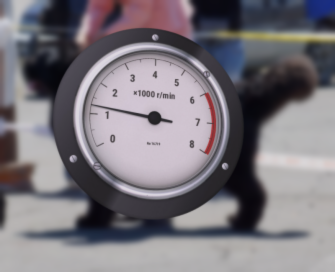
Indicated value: 1250 rpm
